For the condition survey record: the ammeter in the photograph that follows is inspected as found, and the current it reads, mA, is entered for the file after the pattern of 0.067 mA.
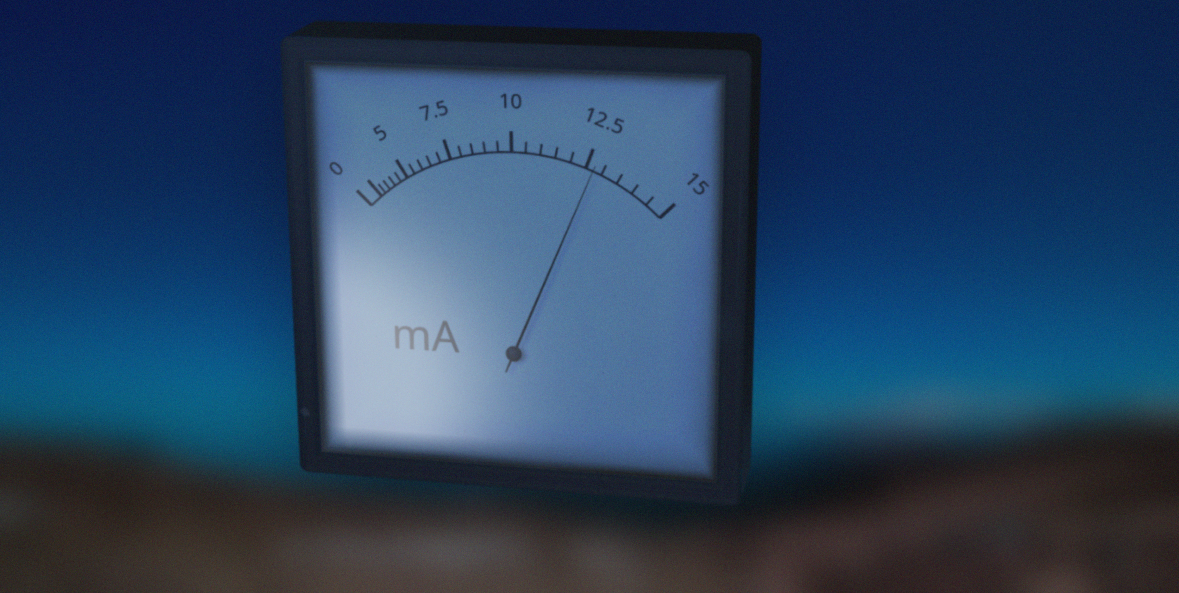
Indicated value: 12.75 mA
